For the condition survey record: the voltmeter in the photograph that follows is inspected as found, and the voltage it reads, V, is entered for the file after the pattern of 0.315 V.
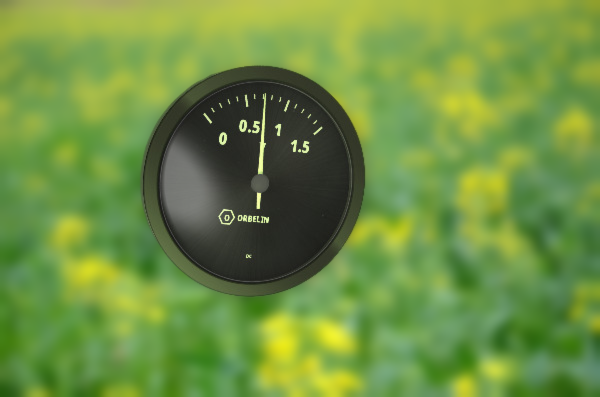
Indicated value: 0.7 V
